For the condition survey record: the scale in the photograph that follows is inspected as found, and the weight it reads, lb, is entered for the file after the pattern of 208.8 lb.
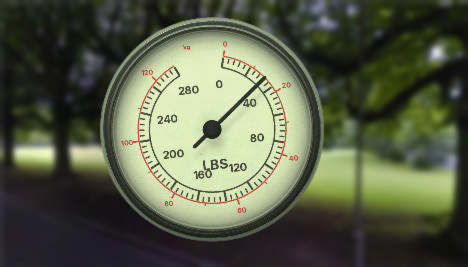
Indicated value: 32 lb
